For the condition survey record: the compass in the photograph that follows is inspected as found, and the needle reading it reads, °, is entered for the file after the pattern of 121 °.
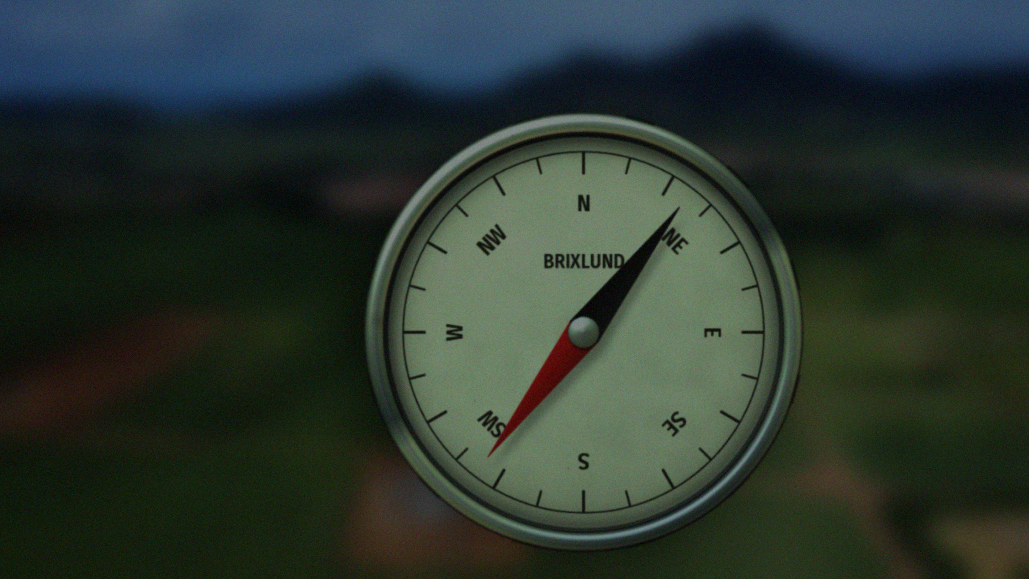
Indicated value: 217.5 °
